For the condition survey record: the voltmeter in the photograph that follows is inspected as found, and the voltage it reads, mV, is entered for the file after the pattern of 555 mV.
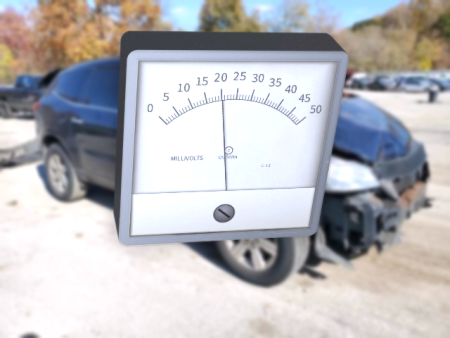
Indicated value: 20 mV
